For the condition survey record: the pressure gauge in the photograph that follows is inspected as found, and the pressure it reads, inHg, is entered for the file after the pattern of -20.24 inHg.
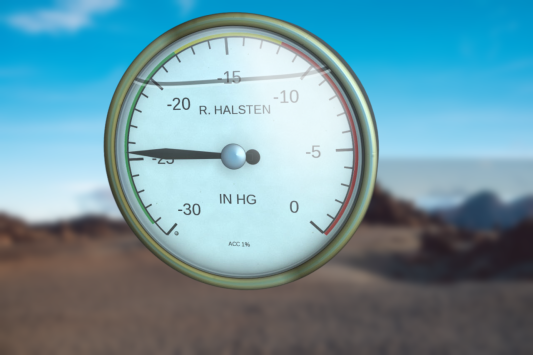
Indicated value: -24.5 inHg
